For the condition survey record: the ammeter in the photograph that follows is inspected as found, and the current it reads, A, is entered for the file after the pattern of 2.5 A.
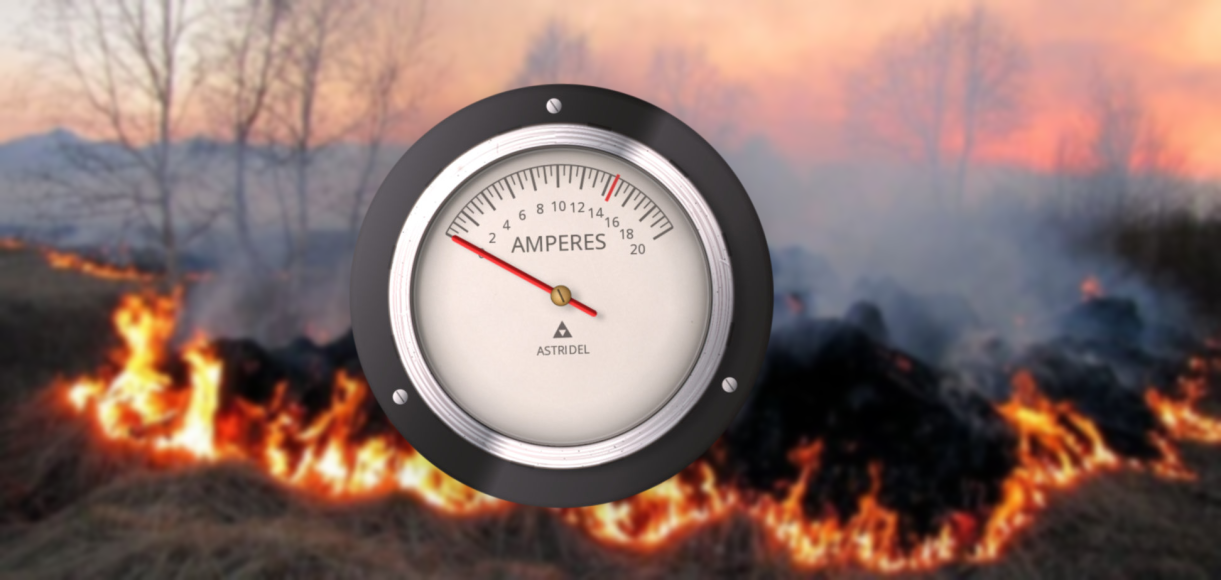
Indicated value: 0 A
